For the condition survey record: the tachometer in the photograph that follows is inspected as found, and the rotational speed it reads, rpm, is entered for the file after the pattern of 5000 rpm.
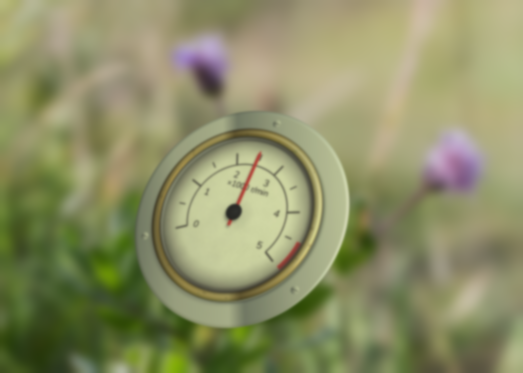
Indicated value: 2500 rpm
